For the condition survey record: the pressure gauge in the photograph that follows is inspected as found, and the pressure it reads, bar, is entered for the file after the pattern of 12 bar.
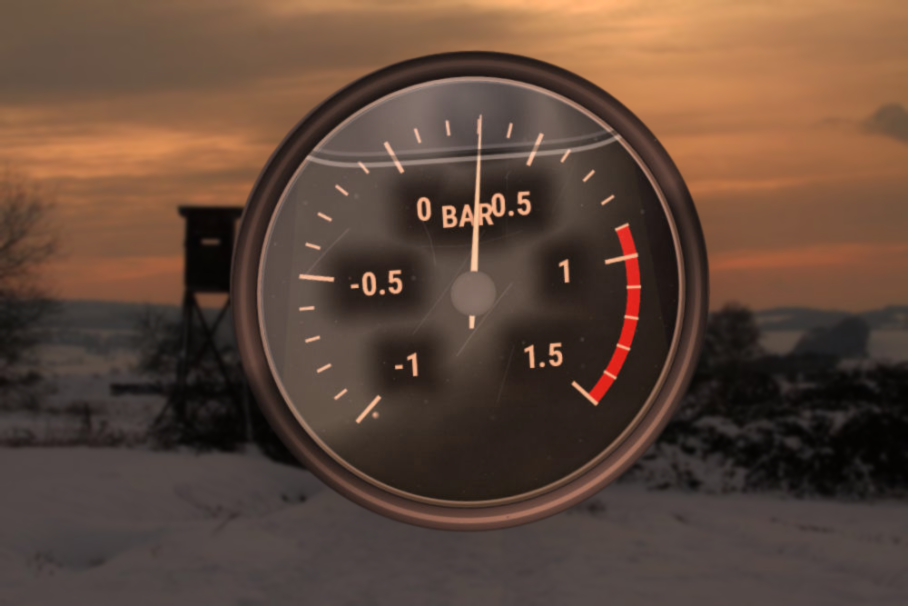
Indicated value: 0.3 bar
